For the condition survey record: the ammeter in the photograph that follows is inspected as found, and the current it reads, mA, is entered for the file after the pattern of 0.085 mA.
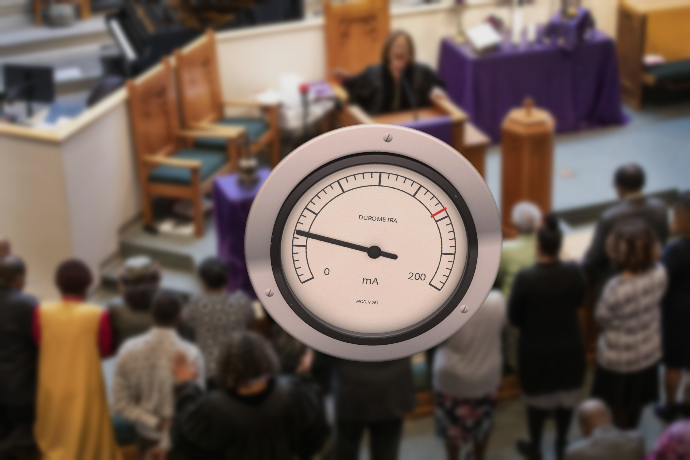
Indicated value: 35 mA
